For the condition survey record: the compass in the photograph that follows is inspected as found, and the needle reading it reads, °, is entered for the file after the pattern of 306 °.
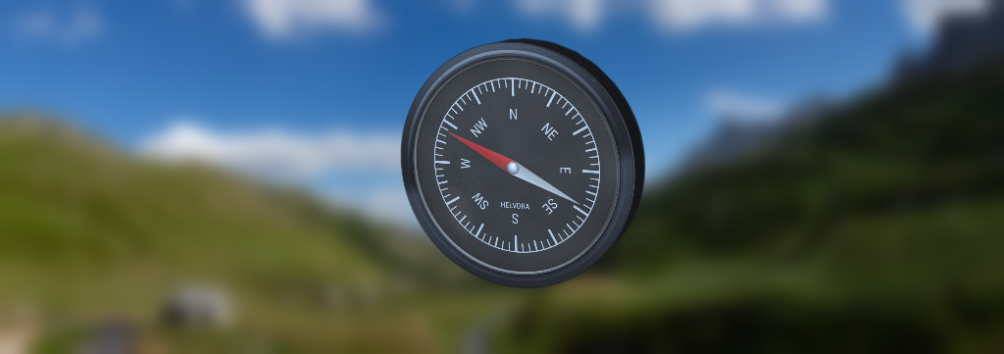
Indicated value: 295 °
